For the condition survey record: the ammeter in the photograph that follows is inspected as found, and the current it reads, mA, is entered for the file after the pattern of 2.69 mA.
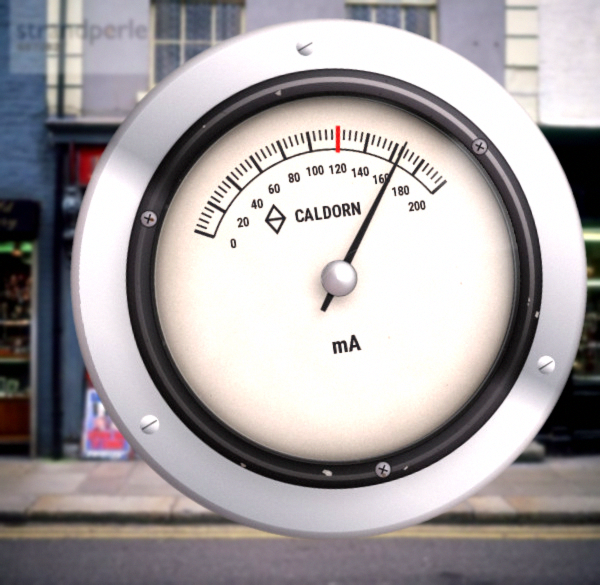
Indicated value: 164 mA
